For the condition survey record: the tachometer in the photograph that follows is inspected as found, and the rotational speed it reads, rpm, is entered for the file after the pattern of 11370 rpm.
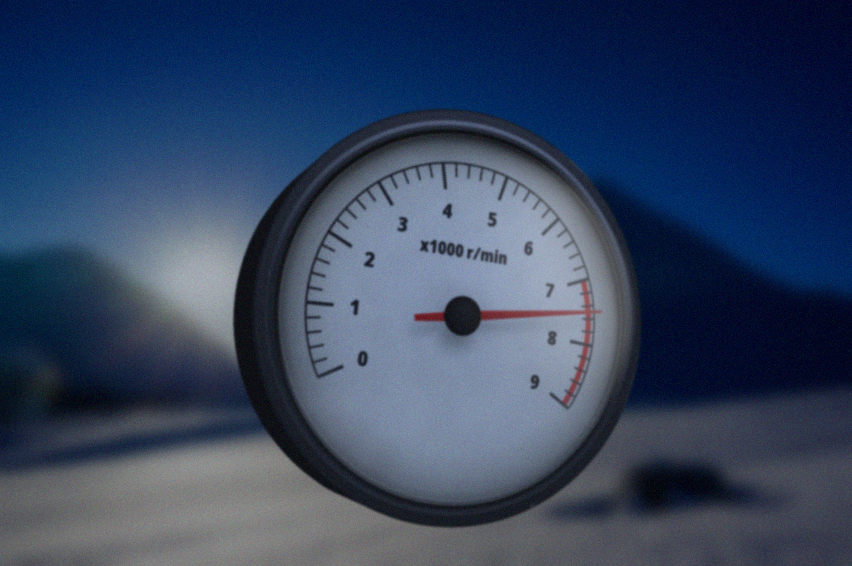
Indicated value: 7500 rpm
